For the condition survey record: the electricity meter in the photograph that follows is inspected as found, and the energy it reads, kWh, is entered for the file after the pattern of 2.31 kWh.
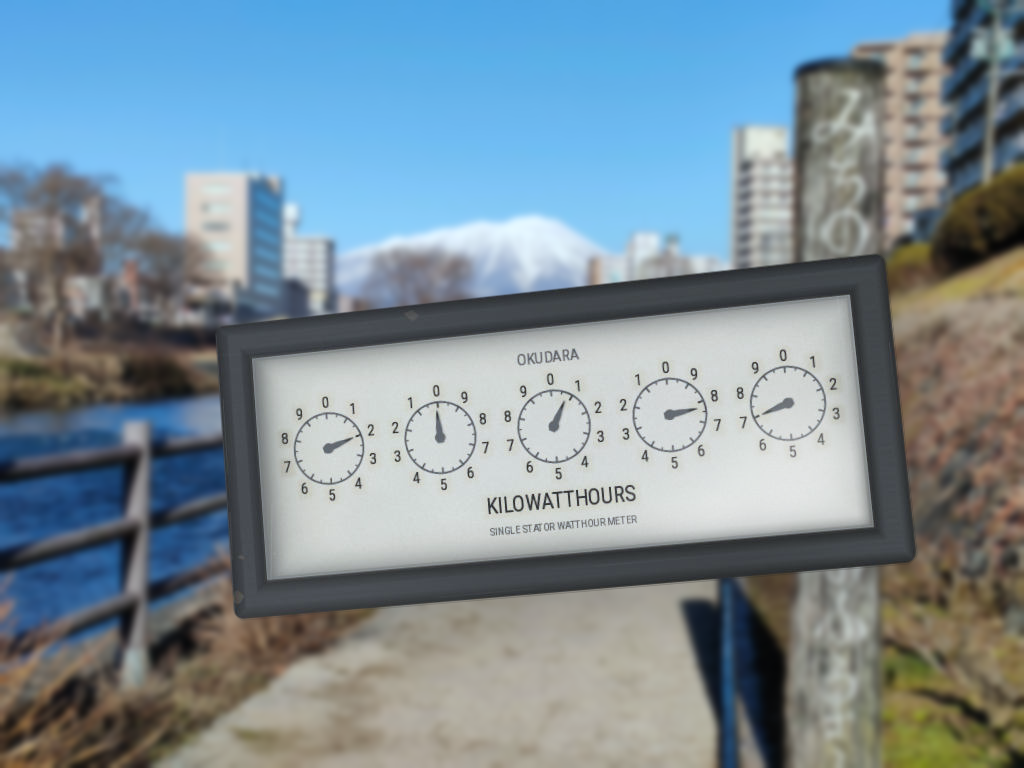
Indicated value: 20077 kWh
